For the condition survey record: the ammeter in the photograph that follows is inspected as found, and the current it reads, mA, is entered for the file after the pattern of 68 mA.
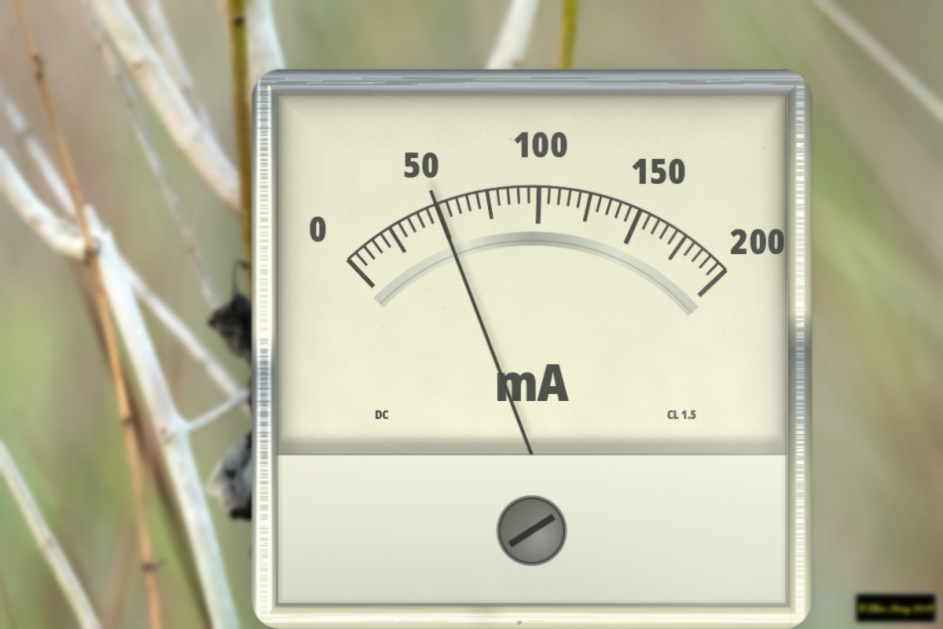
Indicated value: 50 mA
